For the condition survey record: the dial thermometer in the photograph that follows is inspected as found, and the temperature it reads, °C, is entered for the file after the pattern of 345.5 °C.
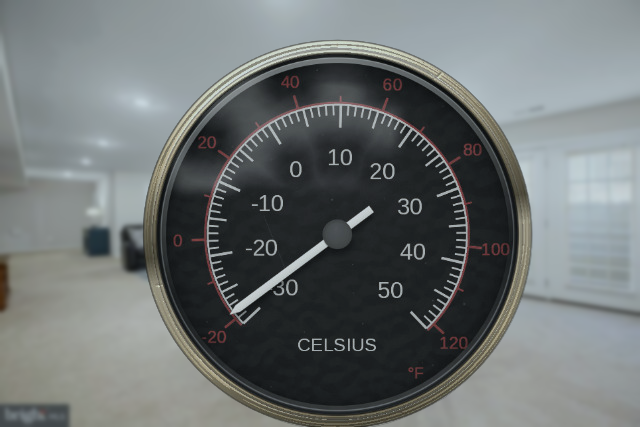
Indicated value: -28 °C
